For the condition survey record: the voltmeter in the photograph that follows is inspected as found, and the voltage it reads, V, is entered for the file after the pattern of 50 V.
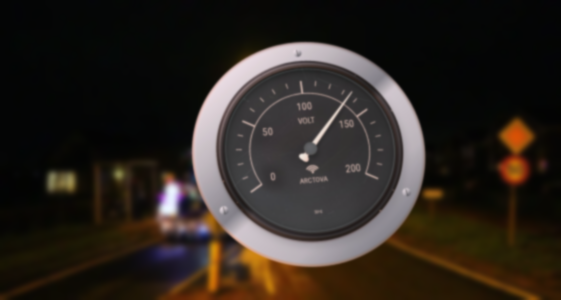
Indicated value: 135 V
